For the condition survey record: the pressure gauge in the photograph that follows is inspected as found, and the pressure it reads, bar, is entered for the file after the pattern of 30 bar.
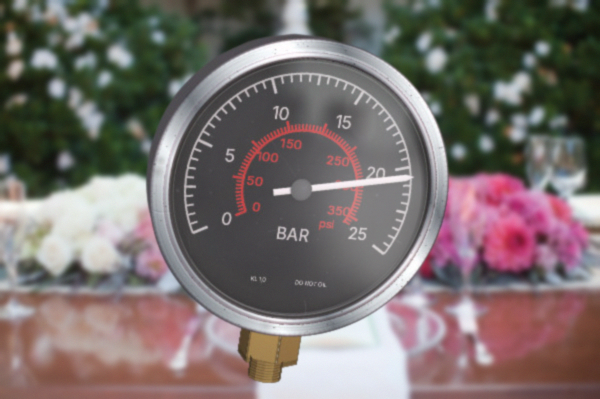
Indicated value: 20.5 bar
